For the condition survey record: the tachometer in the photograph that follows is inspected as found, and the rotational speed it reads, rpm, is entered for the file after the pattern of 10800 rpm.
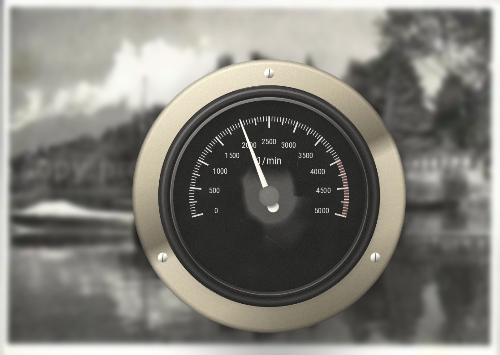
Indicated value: 2000 rpm
